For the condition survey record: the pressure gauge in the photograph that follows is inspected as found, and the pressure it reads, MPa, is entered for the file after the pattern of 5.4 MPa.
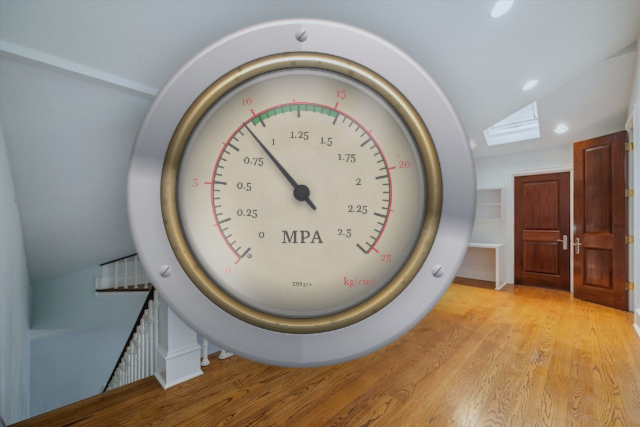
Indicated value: 0.9 MPa
